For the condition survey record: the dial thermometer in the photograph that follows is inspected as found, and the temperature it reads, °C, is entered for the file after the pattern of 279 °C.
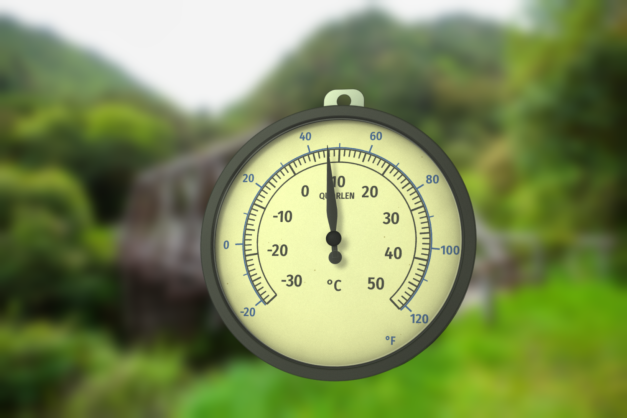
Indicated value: 8 °C
